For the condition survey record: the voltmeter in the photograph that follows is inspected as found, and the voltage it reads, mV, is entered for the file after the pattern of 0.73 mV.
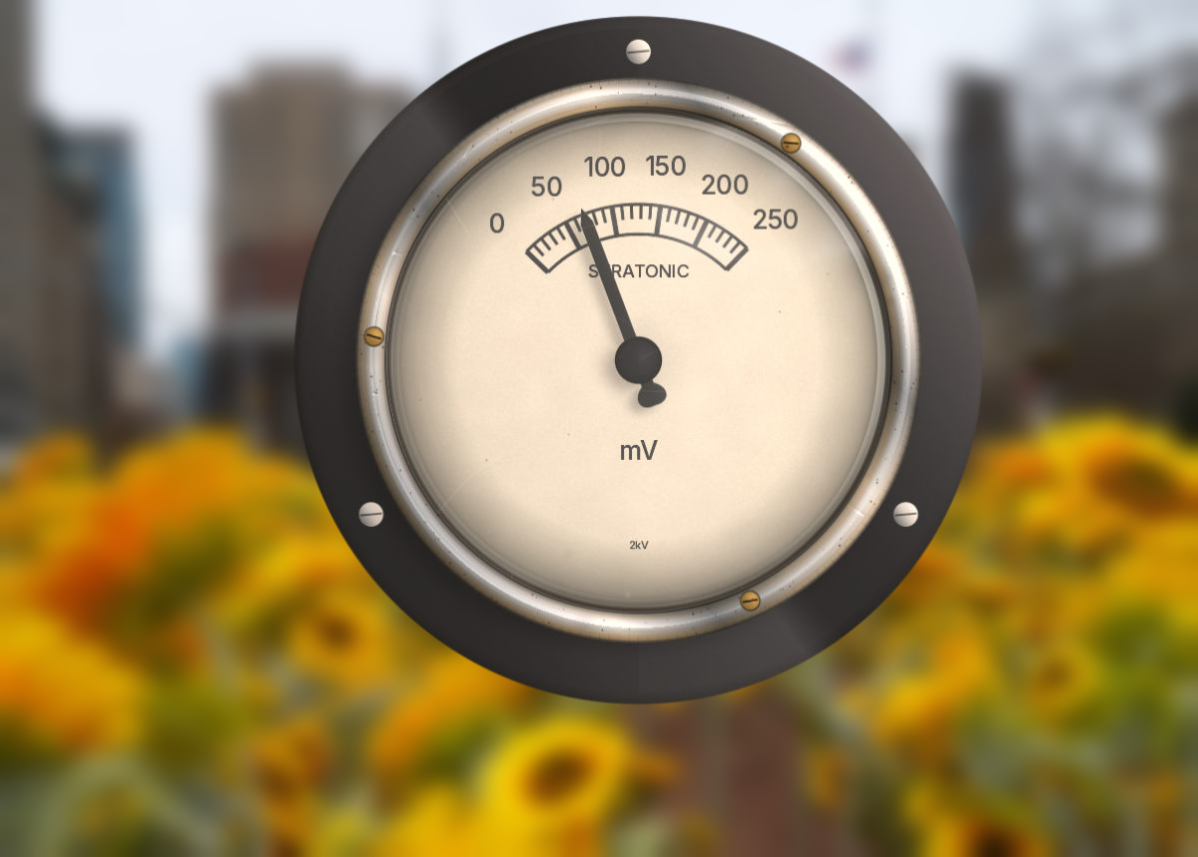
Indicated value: 70 mV
